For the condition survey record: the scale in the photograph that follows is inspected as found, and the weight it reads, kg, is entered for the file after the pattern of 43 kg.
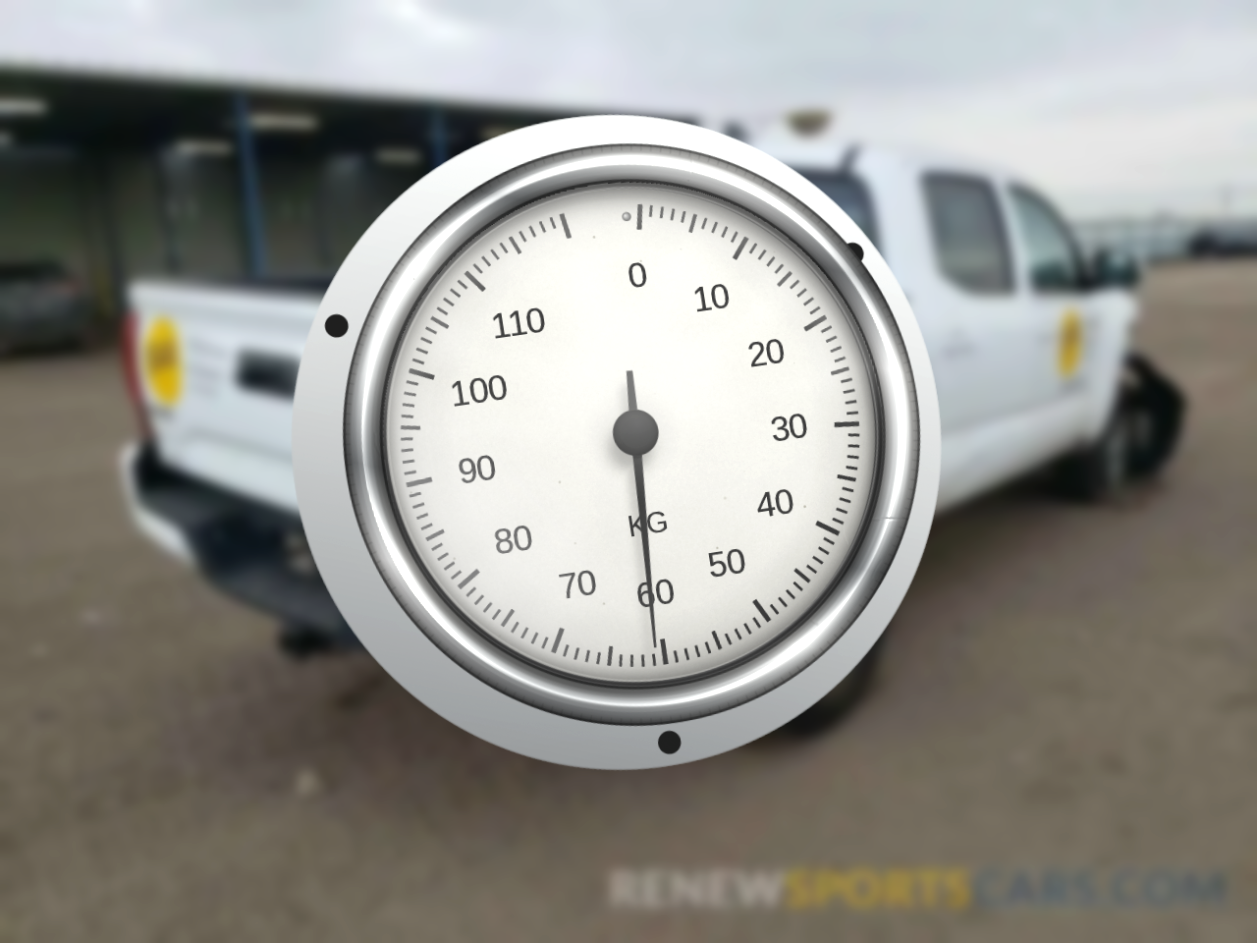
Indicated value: 61 kg
